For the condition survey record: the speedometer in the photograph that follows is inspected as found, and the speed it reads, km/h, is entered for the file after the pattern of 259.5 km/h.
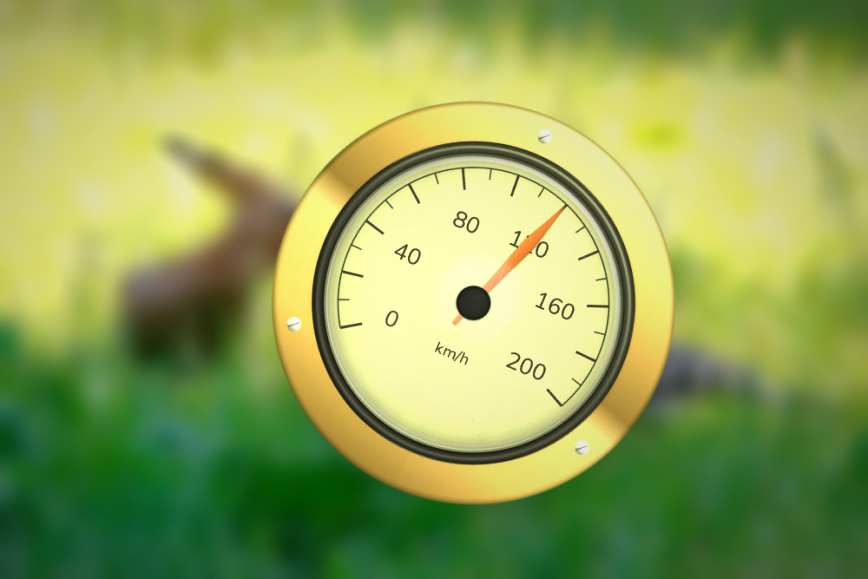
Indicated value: 120 km/h
